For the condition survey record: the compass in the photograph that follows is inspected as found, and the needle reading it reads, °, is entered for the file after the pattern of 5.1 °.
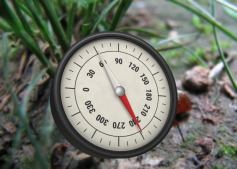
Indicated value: 240 °
